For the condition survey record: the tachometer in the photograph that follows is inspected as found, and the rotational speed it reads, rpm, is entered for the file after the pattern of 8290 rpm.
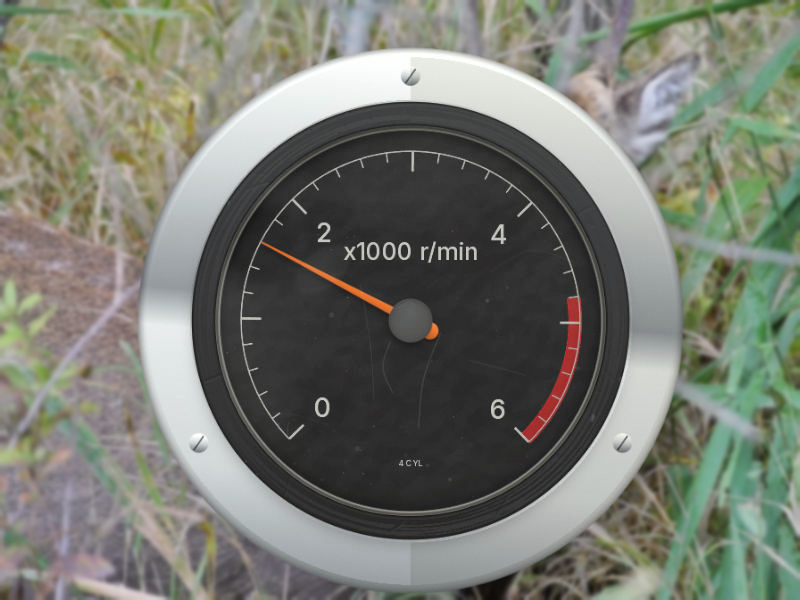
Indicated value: 1600 rpm
